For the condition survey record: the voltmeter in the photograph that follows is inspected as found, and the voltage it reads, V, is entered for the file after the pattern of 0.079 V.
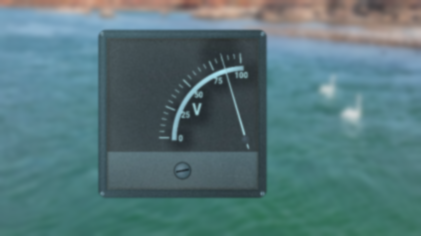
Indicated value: 85 V
